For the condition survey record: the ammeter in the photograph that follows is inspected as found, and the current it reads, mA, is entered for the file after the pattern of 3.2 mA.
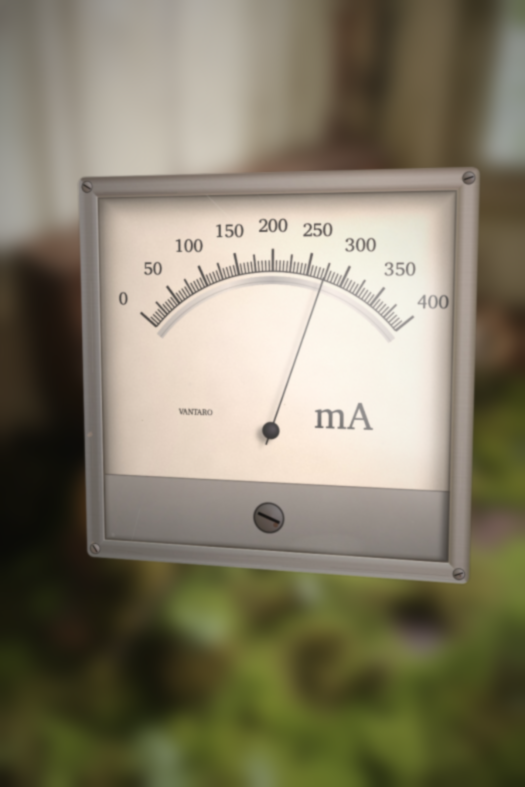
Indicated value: 275 mA
